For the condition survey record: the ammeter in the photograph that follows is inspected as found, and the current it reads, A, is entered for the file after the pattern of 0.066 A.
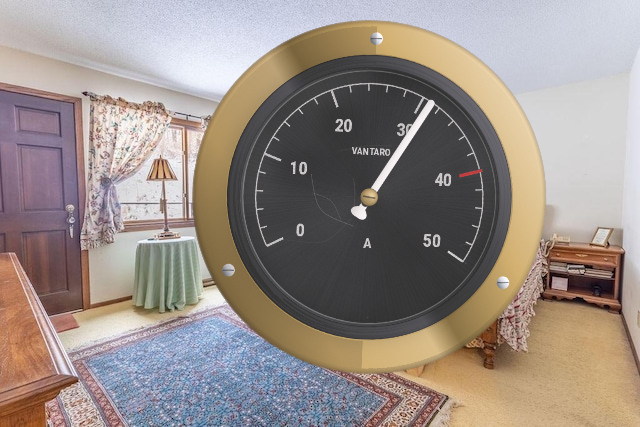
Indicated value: 31 A
